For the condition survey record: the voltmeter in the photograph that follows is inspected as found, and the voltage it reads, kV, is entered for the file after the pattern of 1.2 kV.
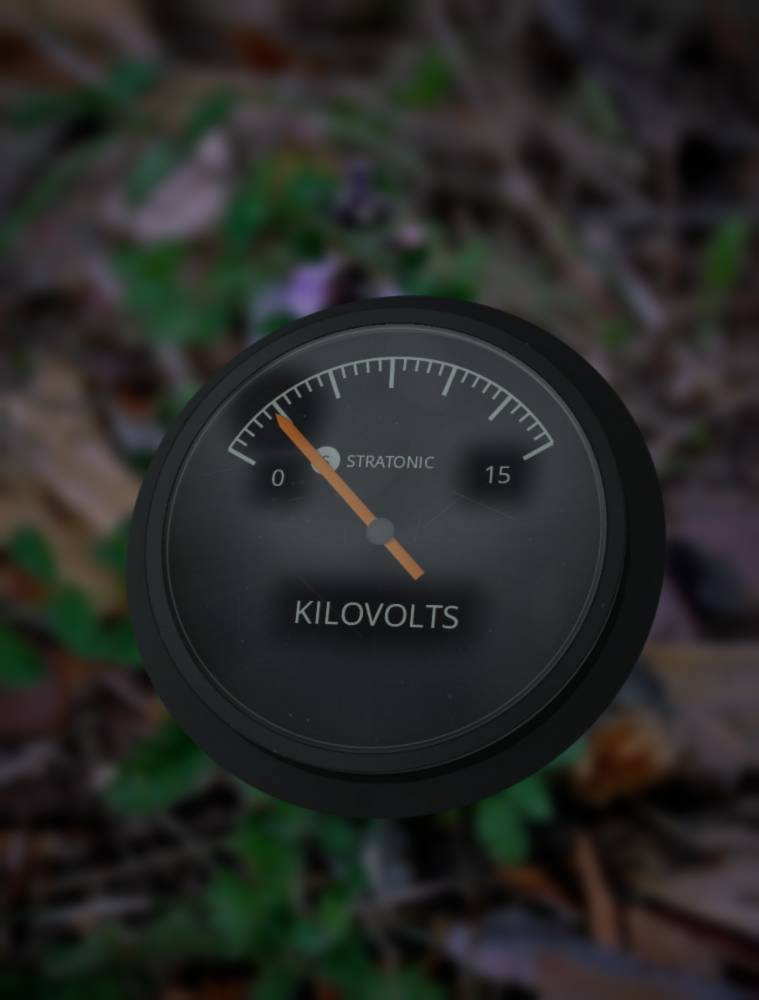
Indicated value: 2.25 kV
